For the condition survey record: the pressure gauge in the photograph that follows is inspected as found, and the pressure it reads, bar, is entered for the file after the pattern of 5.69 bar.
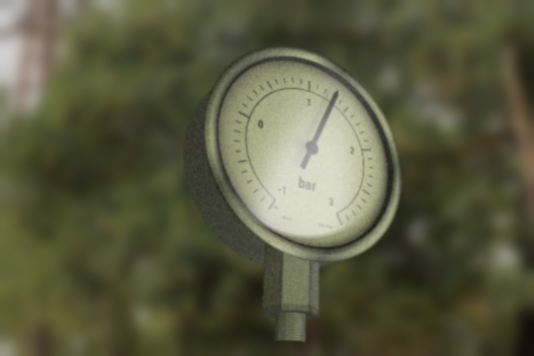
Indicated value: 1.3 bar
